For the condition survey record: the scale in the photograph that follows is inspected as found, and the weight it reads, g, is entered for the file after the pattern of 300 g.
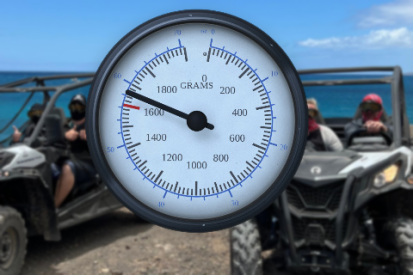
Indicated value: 1660 g
